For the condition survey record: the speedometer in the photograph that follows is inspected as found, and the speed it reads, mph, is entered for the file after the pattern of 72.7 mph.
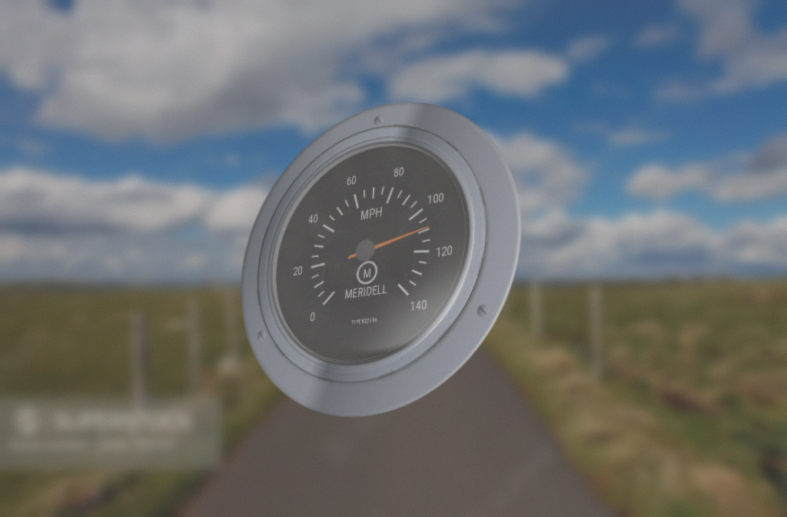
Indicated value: 110 mph
